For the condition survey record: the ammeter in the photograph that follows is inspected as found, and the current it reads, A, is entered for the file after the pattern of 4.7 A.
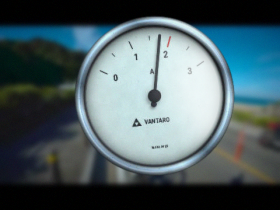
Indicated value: 1.75 A
